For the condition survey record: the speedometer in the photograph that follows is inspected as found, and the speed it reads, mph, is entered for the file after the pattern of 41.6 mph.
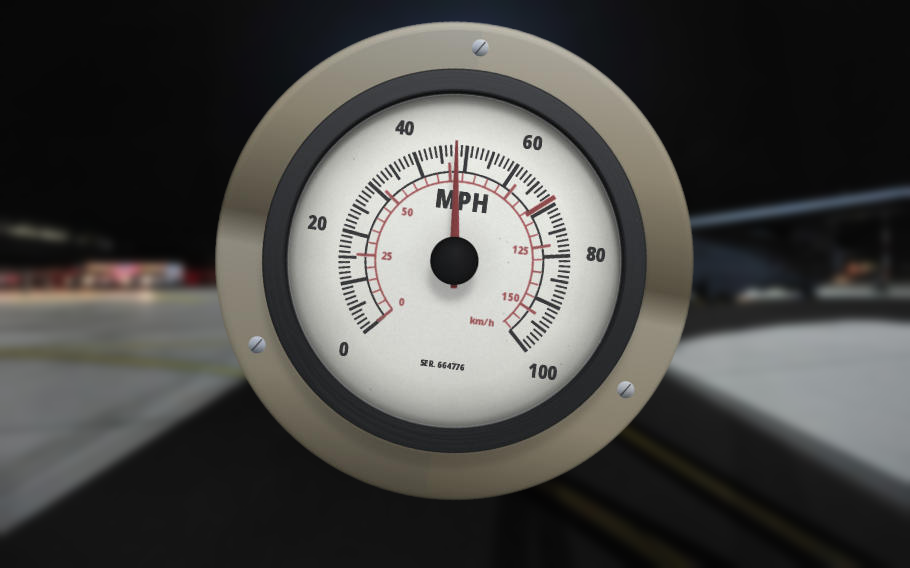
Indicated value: 48 mph
